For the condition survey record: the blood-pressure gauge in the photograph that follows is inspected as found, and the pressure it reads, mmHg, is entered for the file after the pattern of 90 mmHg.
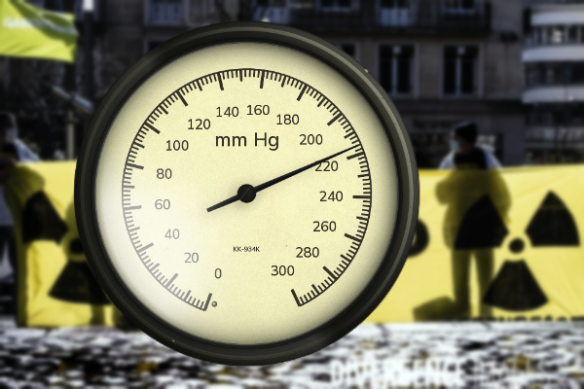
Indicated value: 216 mmHg
